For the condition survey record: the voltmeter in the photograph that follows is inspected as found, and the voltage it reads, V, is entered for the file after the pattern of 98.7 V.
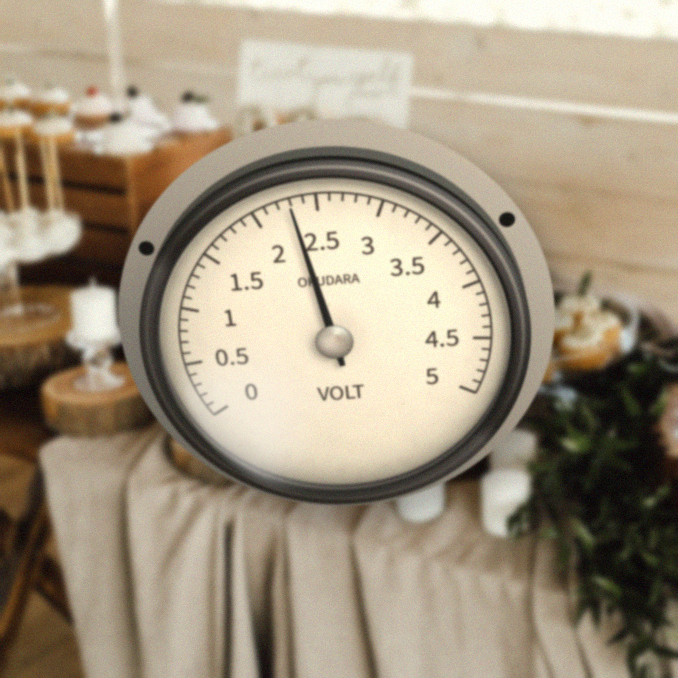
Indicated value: 2.3 V
